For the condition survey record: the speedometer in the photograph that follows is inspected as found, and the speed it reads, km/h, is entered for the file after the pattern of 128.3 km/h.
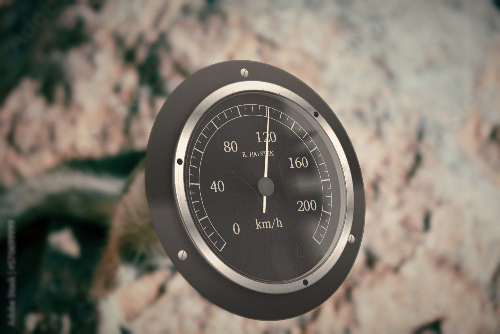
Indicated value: 120 km/h
